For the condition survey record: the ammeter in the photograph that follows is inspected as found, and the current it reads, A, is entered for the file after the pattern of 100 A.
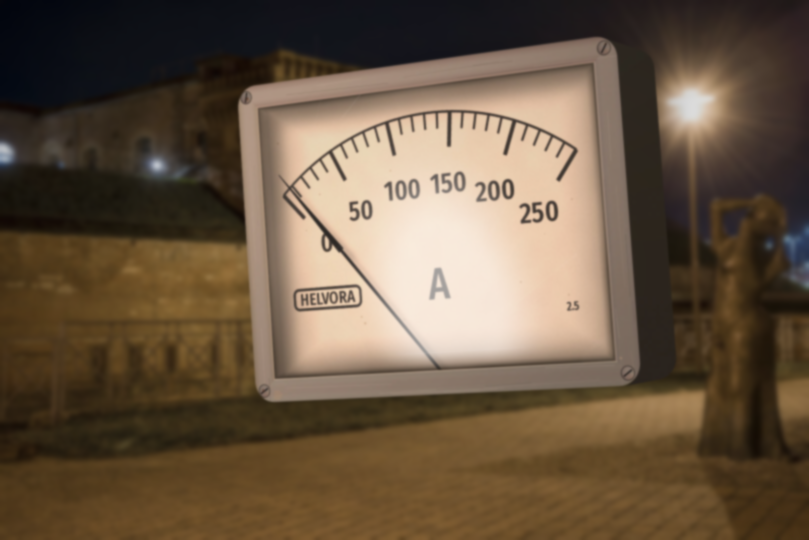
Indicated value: 10 A
